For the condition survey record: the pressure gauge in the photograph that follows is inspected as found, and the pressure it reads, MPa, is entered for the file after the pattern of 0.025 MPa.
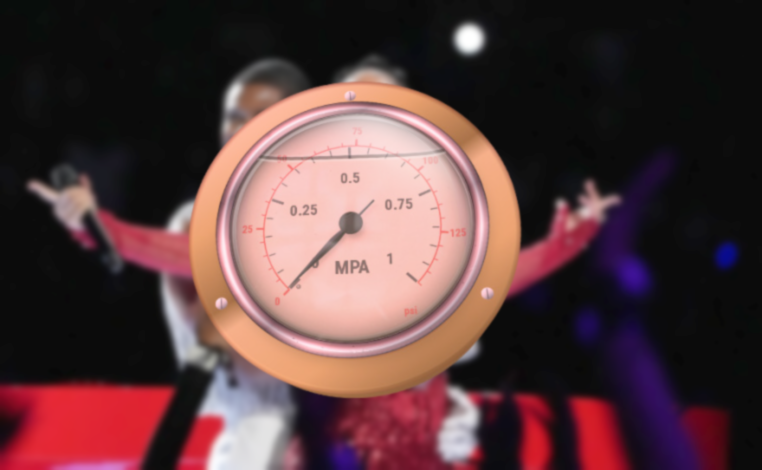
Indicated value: 0 MPa
